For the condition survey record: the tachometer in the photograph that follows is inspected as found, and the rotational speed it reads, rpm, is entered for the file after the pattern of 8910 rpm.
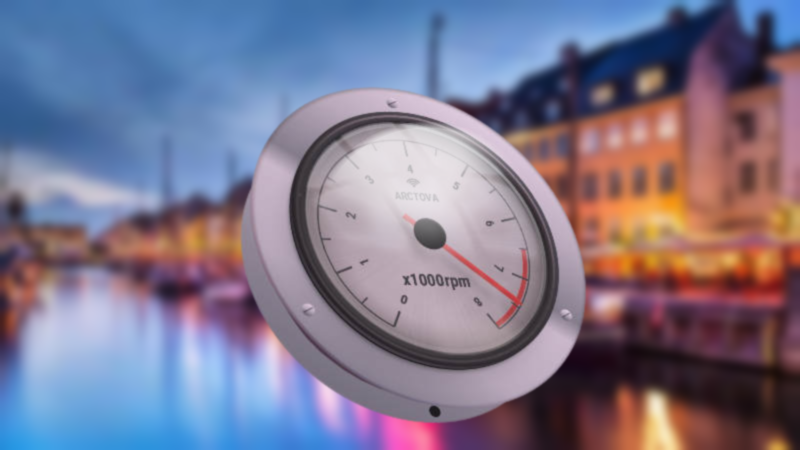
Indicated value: 7500 rpm
